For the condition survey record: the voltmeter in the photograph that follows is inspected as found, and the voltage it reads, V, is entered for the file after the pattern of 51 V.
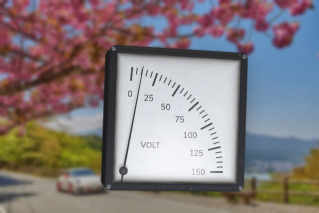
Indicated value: 10 V
